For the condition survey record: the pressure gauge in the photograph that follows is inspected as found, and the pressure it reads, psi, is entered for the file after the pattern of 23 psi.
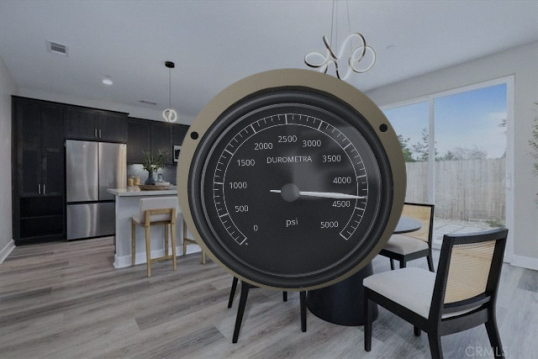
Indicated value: 4300 psi
